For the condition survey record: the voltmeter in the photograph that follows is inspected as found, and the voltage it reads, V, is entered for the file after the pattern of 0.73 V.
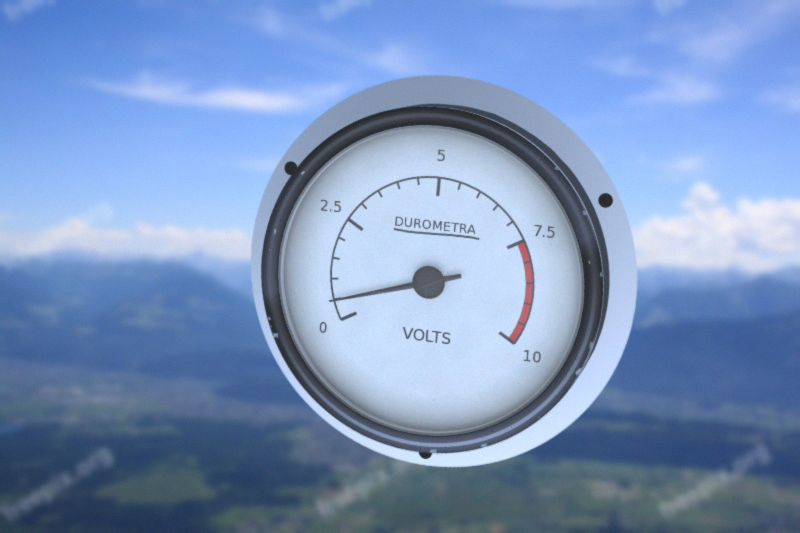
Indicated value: 0.5 V
